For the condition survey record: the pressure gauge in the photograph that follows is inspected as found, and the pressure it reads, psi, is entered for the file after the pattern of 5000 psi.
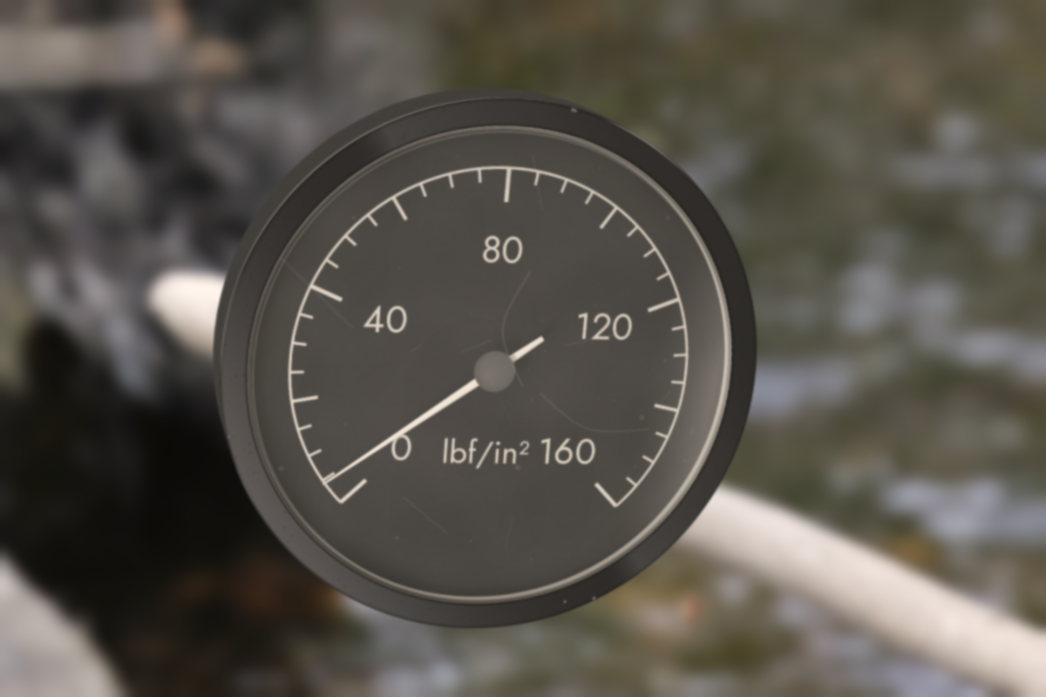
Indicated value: 5 psi
